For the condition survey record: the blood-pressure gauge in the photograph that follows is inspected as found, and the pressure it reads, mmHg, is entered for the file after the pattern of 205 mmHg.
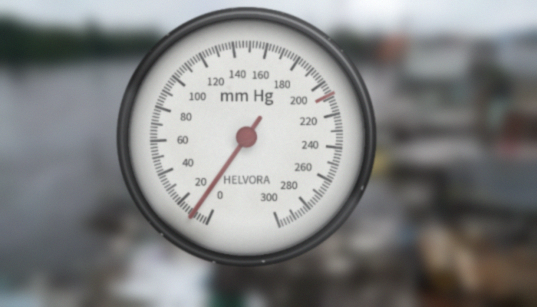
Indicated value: 10 mmHg
